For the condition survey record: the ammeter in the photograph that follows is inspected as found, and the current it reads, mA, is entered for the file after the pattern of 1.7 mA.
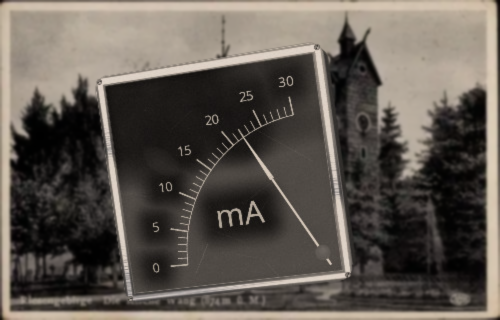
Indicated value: 22 mA
